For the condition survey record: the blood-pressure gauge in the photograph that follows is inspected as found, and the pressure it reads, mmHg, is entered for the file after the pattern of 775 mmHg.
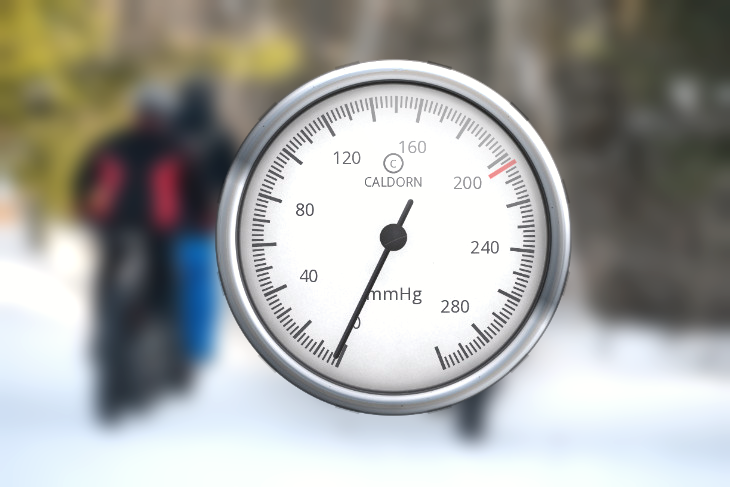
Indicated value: 2 mmHg
